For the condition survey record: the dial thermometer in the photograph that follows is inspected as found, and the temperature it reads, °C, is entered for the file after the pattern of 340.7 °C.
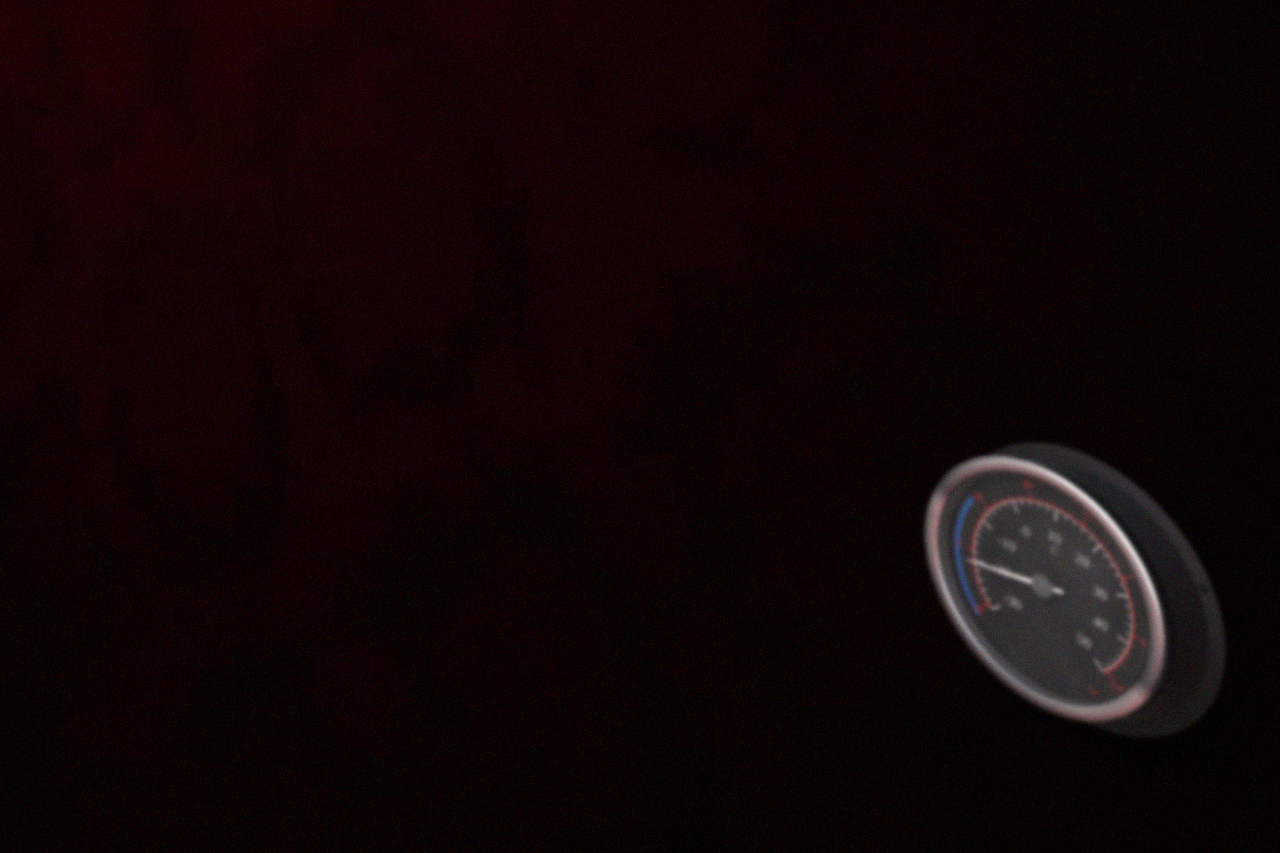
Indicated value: -20 °C
